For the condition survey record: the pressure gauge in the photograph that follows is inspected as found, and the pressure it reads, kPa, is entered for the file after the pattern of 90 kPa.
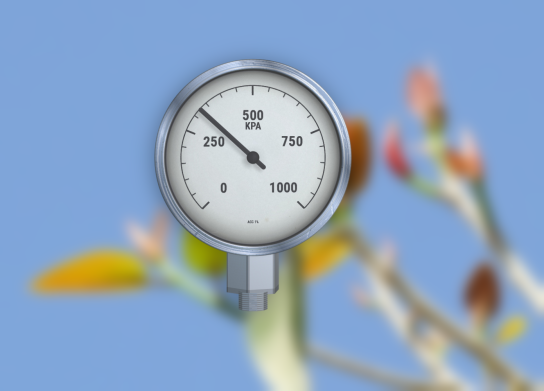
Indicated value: 325 kPa
